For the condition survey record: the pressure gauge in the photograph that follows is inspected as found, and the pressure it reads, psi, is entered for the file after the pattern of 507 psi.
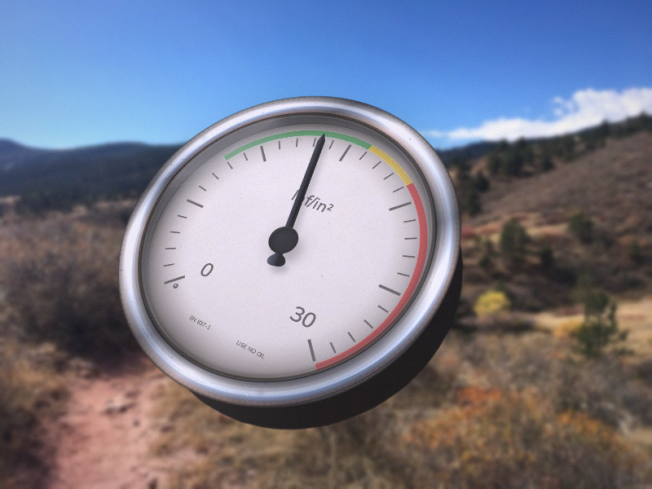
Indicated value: 13.5 psi
